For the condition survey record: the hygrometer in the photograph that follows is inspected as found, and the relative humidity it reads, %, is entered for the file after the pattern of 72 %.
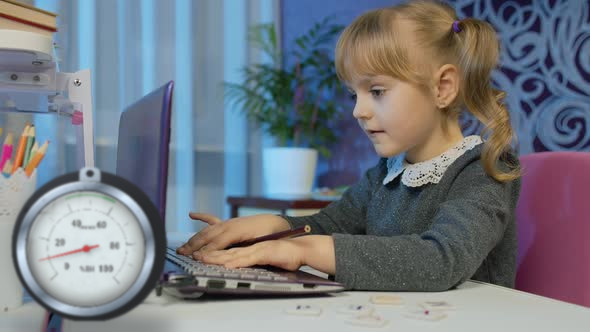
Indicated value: 10 %
